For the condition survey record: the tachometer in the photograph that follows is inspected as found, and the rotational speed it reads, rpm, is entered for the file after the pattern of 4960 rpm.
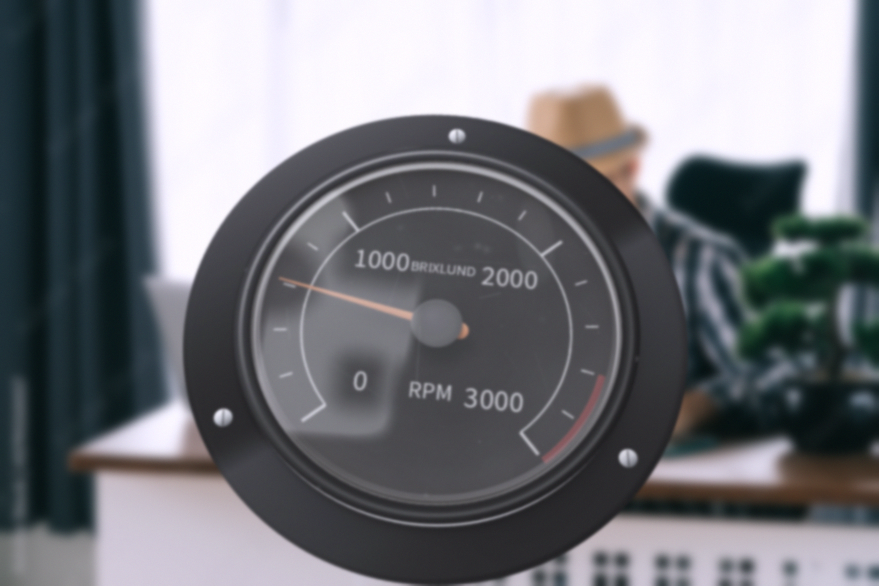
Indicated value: 600 rpm
